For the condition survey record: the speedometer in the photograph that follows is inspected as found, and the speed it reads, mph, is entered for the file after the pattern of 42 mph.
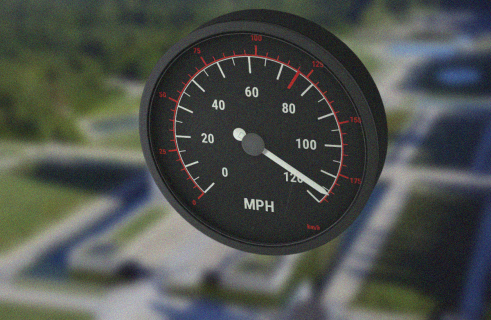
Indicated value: 115 mph
